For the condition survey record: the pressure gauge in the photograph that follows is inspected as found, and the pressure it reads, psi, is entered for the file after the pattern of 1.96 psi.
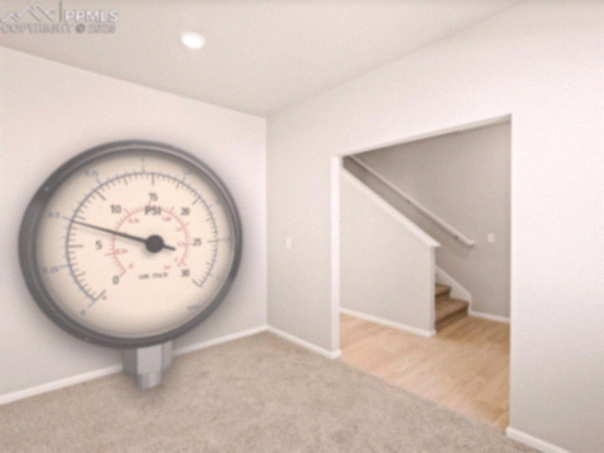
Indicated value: 7 psi
